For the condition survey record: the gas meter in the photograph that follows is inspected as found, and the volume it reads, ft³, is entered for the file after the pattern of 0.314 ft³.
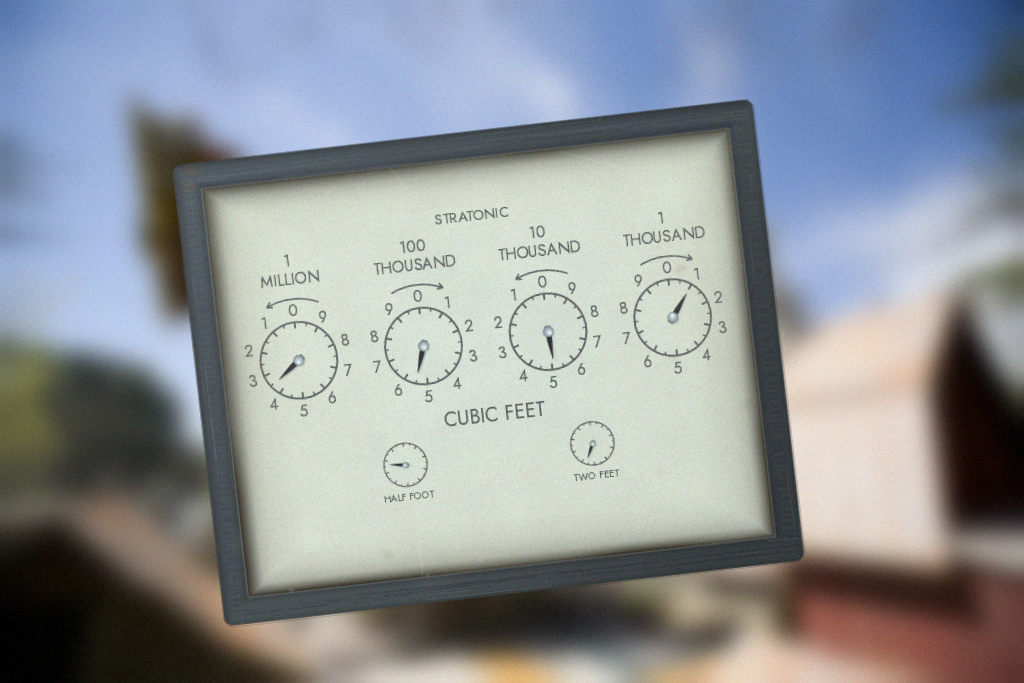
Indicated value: 355100 ft³
